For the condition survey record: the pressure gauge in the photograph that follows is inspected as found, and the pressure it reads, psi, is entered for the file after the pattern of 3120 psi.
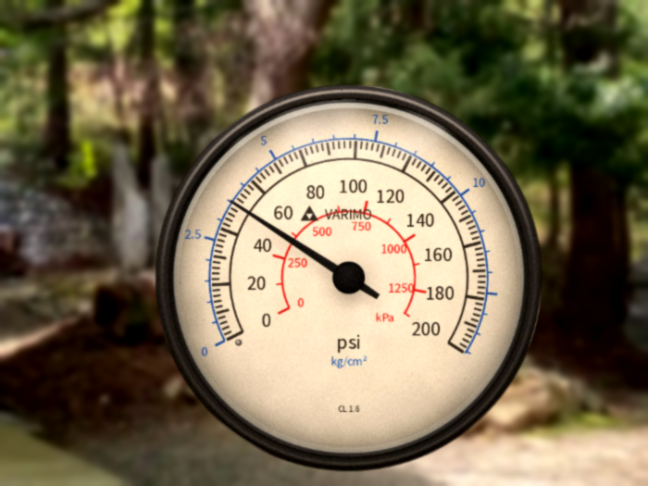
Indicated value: 50 psi
